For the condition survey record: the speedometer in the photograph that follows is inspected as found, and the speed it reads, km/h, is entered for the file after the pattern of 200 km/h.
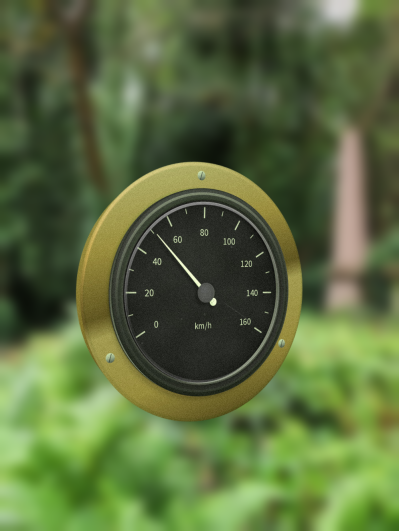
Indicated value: 50 km/h
